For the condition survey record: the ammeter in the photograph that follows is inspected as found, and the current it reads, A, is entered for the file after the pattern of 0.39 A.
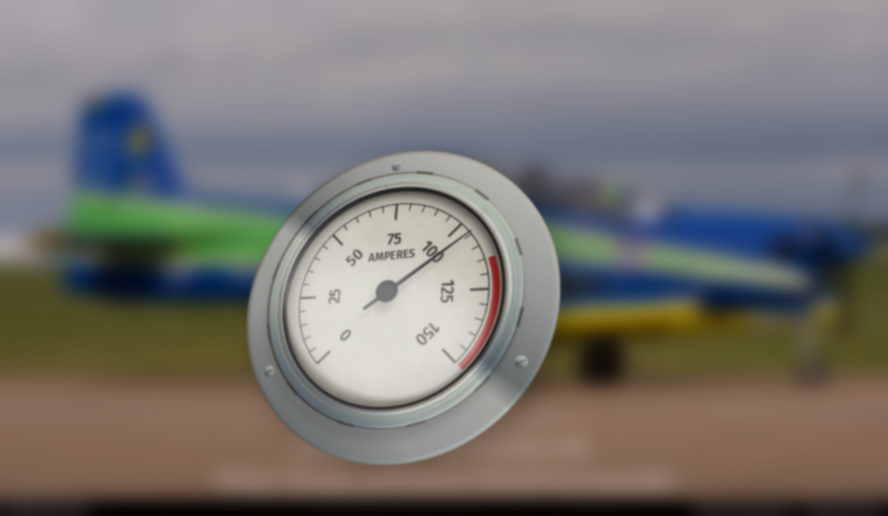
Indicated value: 105 A
